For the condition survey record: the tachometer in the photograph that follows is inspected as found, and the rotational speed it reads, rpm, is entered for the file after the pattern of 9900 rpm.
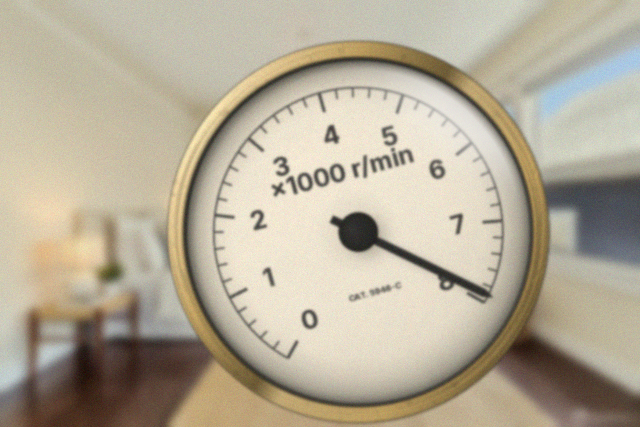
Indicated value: 7900 rpm
